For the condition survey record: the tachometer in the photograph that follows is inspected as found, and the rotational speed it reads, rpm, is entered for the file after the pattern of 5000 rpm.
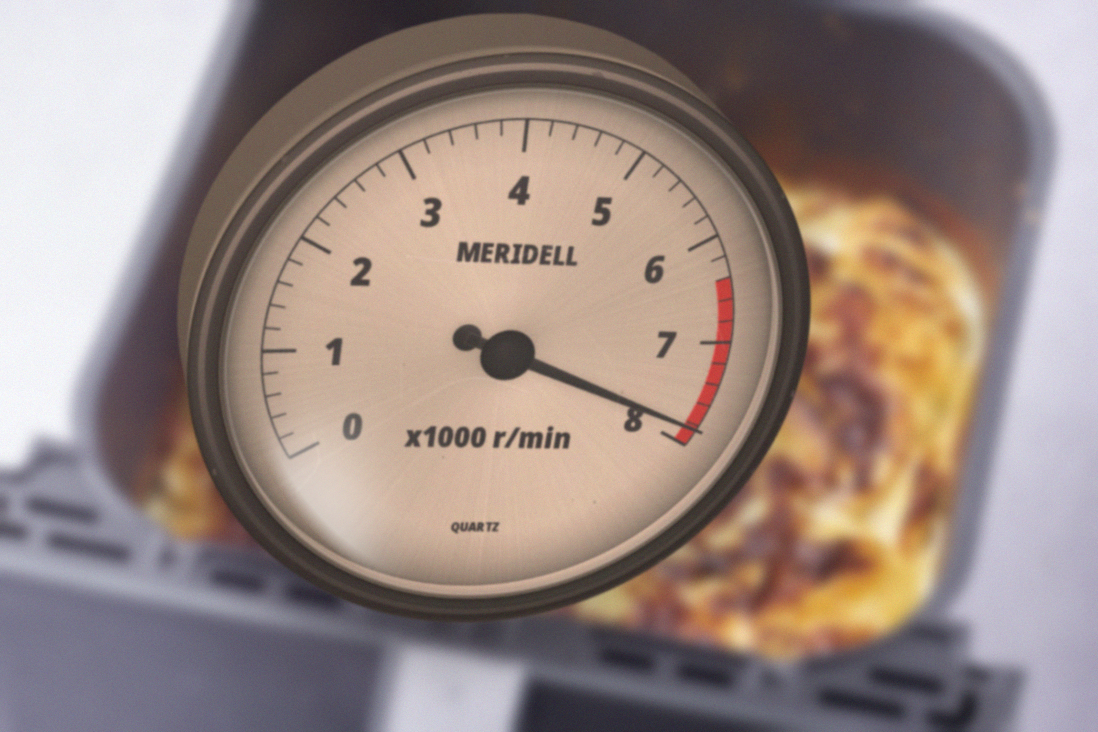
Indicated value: 7800 rpm
